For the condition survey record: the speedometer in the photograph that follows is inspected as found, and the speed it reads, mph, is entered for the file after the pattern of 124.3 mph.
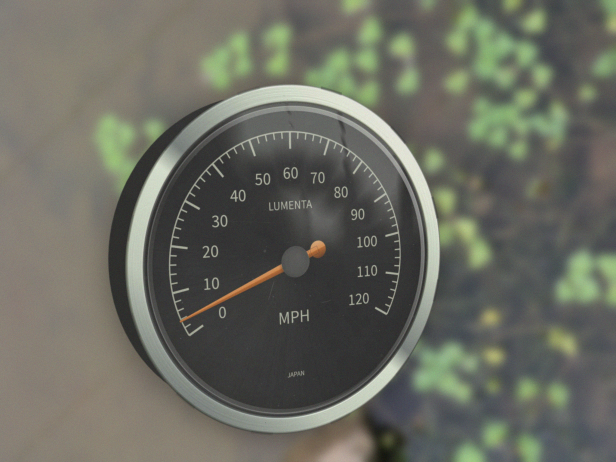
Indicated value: 4 mph
